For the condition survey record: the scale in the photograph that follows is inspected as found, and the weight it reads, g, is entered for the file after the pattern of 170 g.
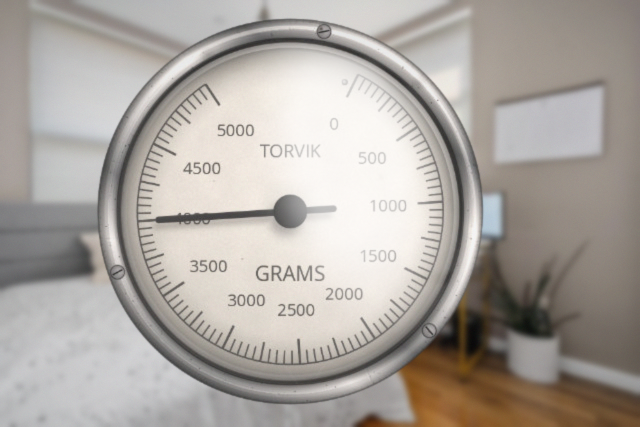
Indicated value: 4000 g
